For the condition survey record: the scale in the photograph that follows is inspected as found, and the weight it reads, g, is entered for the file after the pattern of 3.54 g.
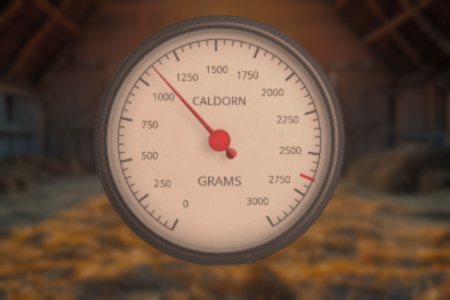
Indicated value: 1100 g
